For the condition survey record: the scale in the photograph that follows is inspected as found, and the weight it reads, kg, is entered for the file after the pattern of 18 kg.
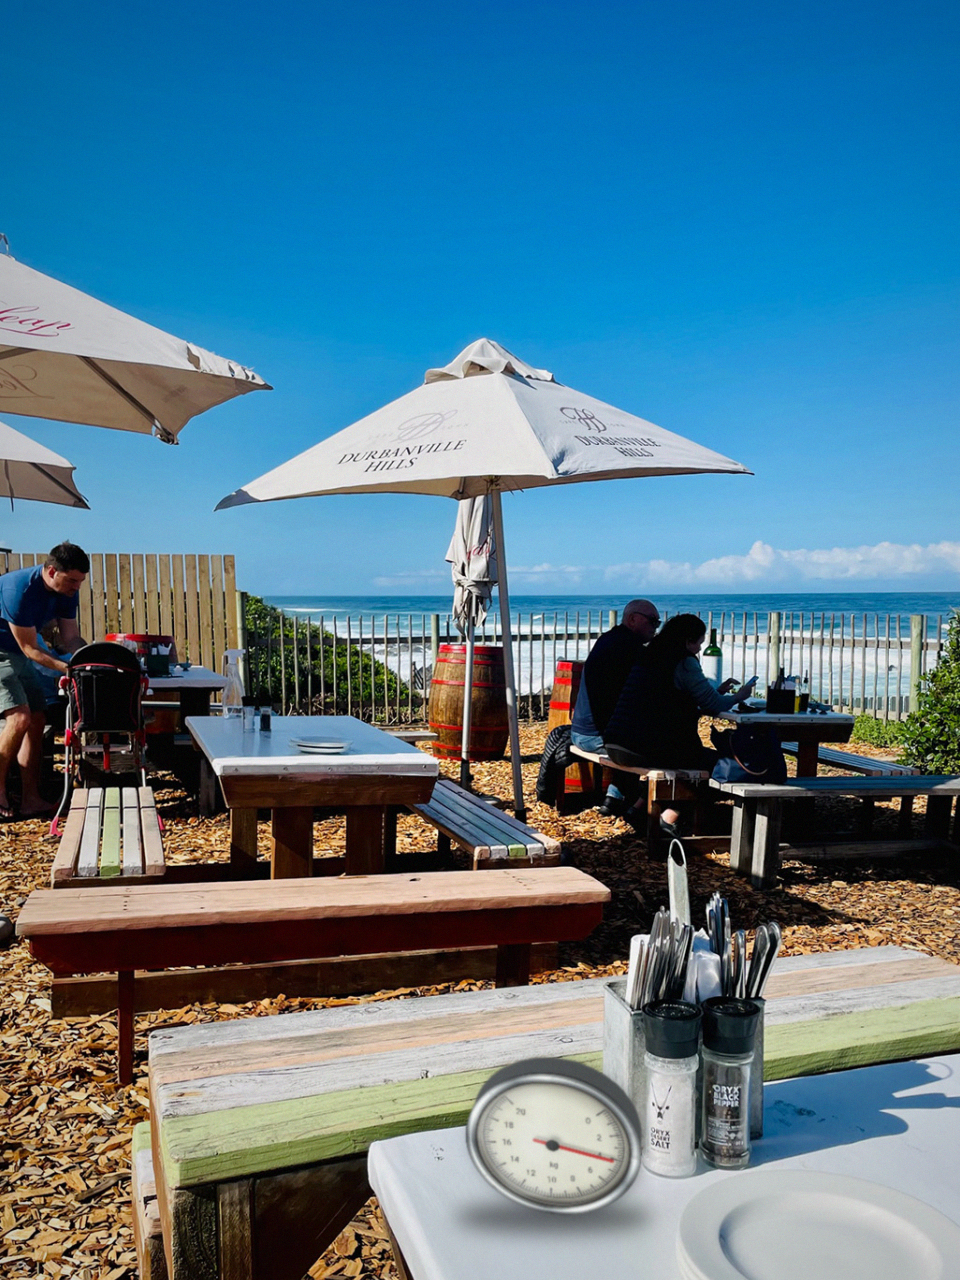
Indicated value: 4 kg
